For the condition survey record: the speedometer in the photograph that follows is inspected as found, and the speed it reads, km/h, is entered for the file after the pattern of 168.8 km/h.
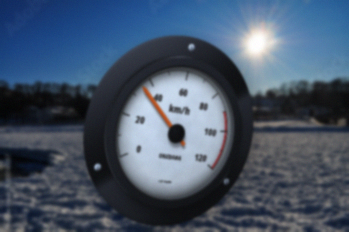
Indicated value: 35 km/h
